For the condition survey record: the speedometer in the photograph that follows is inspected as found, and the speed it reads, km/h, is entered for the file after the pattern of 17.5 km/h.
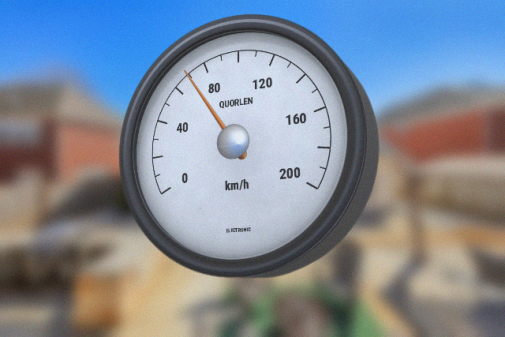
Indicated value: 70 km/h
